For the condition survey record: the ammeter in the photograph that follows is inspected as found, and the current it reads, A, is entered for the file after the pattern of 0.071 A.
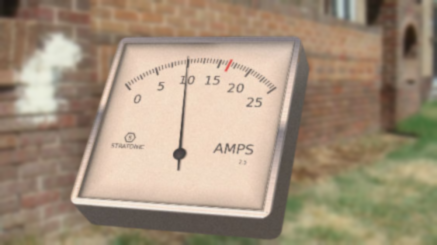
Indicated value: 10 A
